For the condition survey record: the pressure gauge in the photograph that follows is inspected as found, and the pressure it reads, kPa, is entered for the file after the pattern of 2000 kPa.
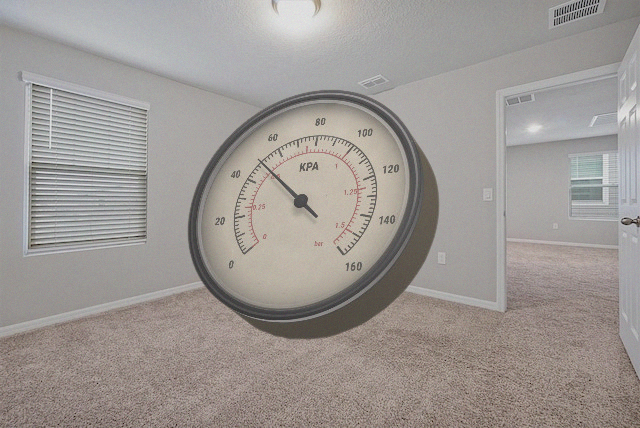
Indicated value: 50 kPa
